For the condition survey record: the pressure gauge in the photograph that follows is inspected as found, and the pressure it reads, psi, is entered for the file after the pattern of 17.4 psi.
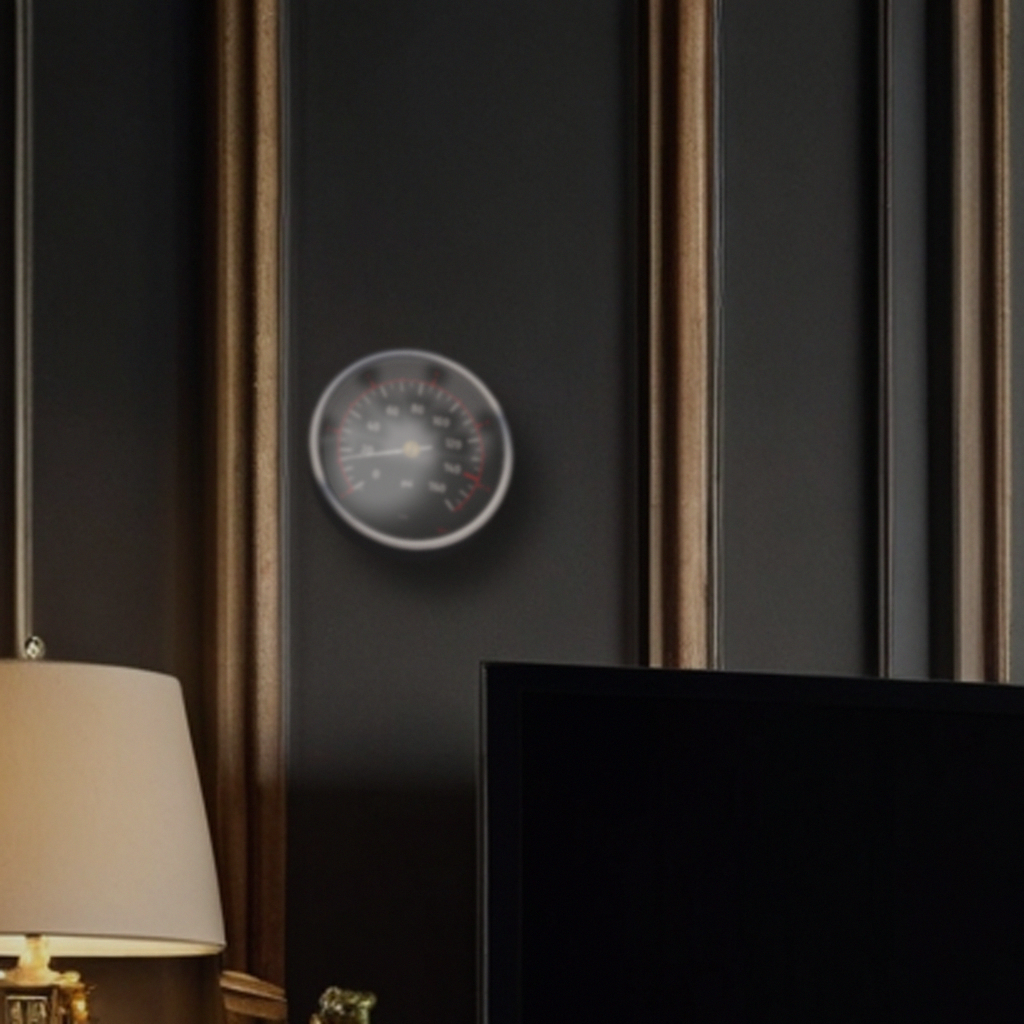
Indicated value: 15 psi
